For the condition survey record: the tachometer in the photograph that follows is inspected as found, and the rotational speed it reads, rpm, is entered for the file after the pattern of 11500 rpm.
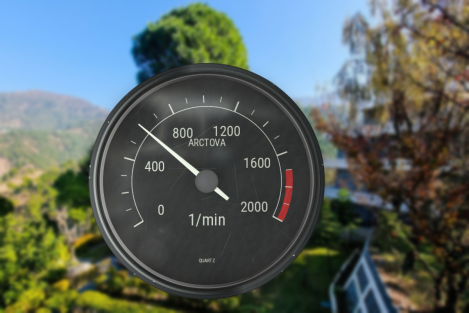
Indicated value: 600 rpm
